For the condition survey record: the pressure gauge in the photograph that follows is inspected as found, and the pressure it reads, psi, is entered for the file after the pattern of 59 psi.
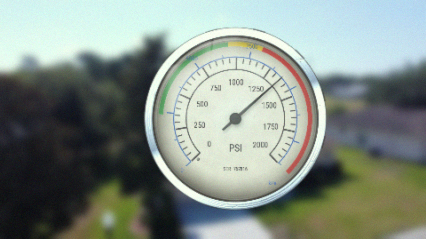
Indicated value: 1350 psi
